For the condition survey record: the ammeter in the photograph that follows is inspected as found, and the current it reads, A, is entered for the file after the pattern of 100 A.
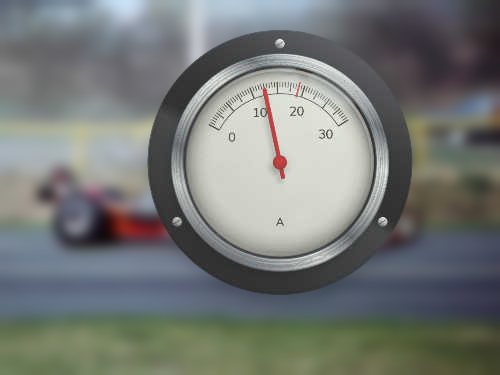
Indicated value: 12.5 A
